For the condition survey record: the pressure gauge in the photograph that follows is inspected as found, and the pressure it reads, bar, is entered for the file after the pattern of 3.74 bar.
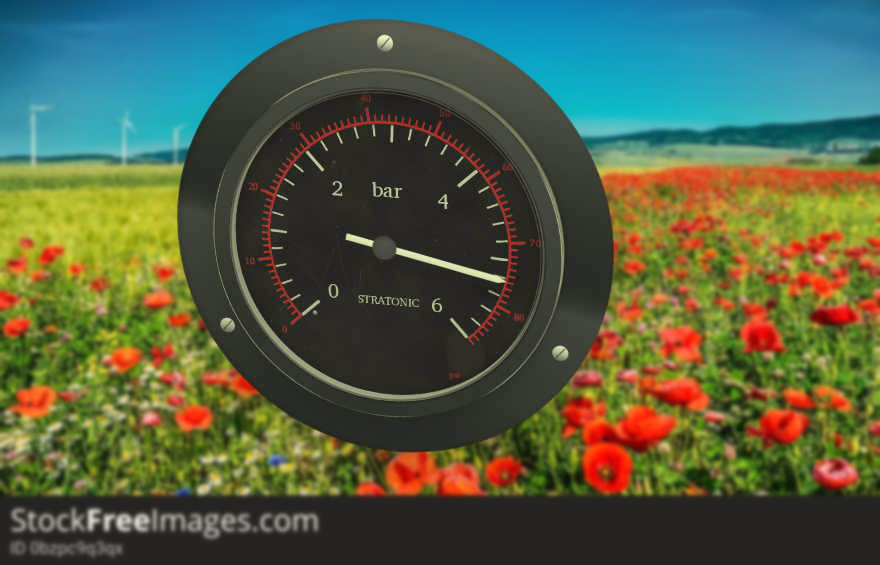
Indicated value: 5.2 bar
